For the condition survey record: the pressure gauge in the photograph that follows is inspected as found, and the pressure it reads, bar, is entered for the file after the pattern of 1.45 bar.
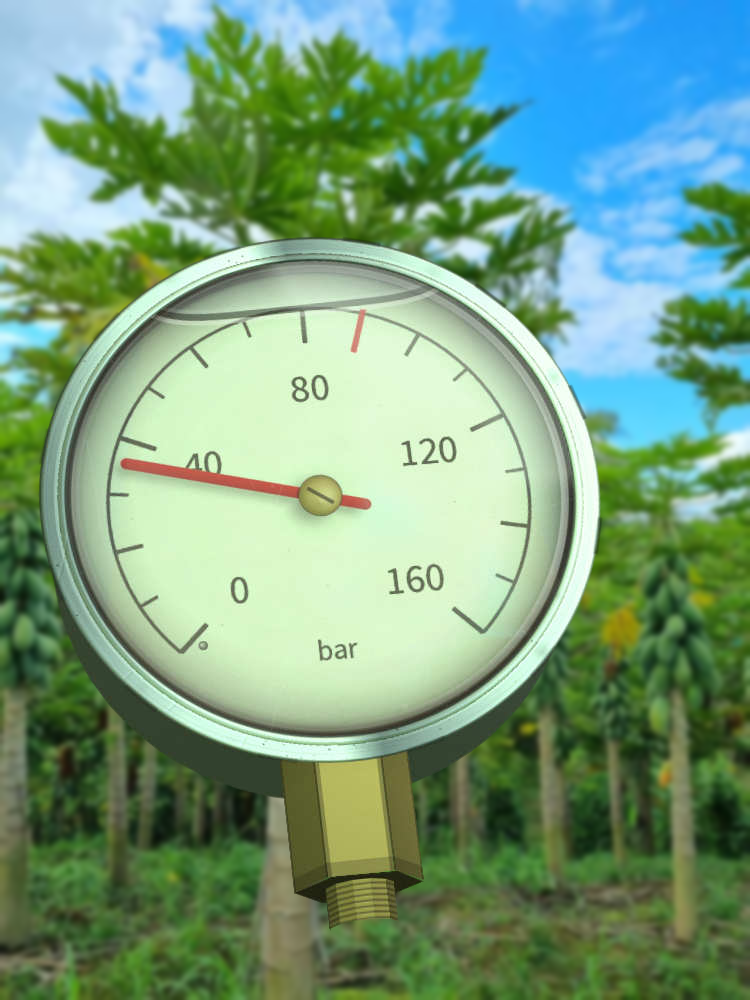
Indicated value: 35 bar
